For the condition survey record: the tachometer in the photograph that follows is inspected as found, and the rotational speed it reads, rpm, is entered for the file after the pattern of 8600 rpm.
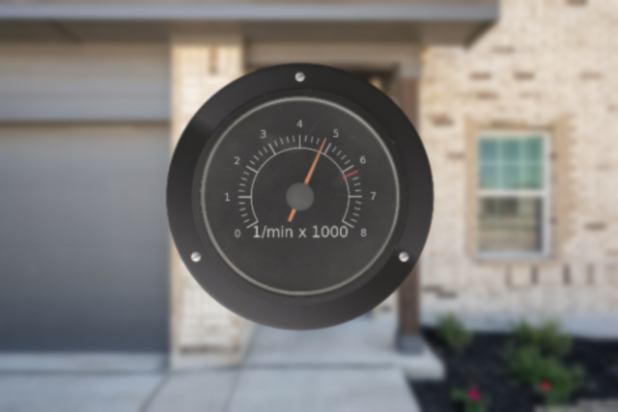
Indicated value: 4800 rpm
